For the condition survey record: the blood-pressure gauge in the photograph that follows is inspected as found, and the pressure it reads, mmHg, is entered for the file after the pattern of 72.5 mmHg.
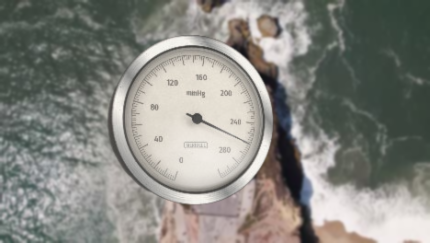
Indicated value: 260 mmHg
